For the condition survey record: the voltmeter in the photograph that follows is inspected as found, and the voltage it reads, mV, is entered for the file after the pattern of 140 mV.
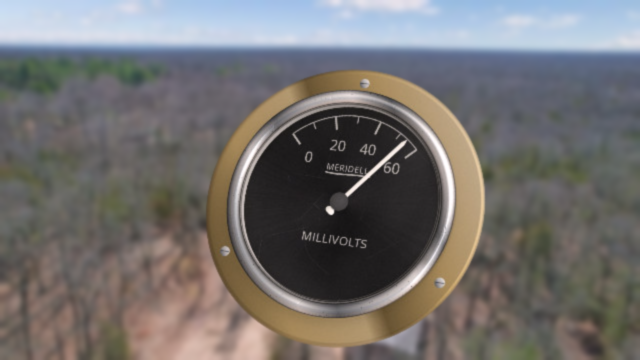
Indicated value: 55 mV
